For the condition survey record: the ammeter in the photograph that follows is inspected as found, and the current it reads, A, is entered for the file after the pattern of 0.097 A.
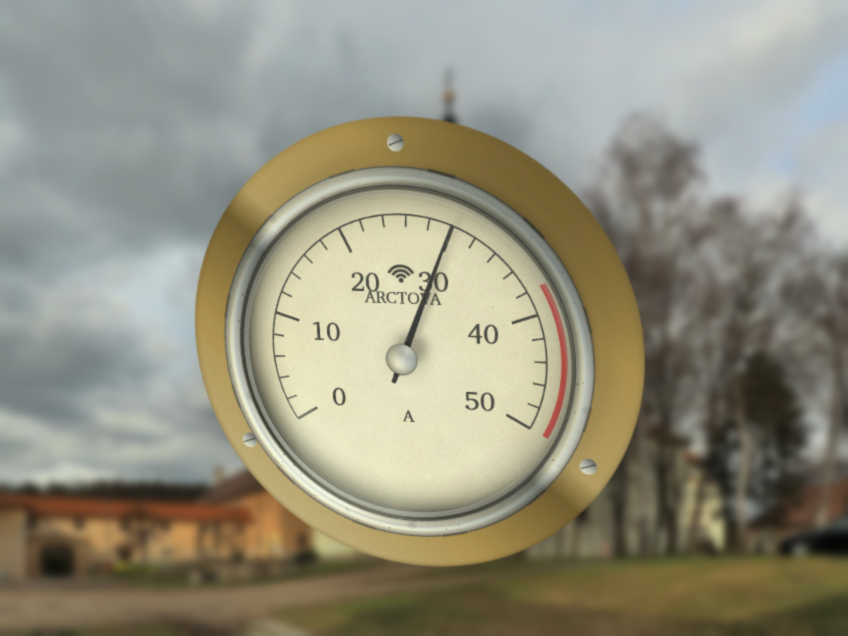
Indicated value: 30 A
